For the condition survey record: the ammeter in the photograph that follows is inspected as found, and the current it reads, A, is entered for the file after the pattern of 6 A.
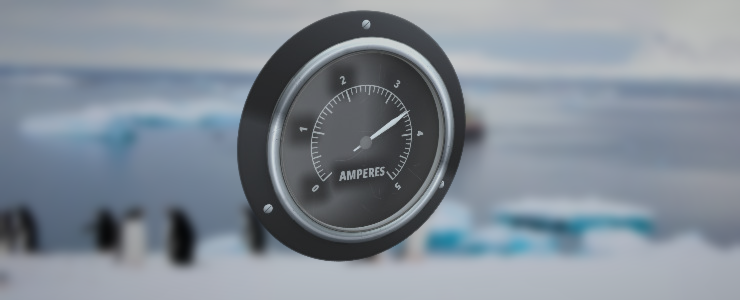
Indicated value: 3.5 A
